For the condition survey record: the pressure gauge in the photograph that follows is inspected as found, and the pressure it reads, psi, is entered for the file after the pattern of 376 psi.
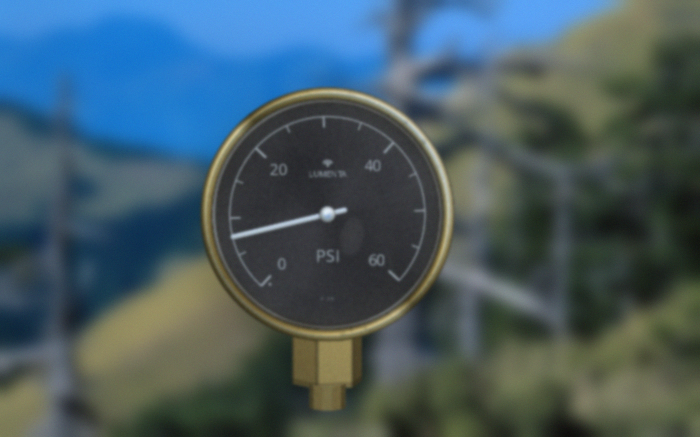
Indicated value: 7.5 psi
